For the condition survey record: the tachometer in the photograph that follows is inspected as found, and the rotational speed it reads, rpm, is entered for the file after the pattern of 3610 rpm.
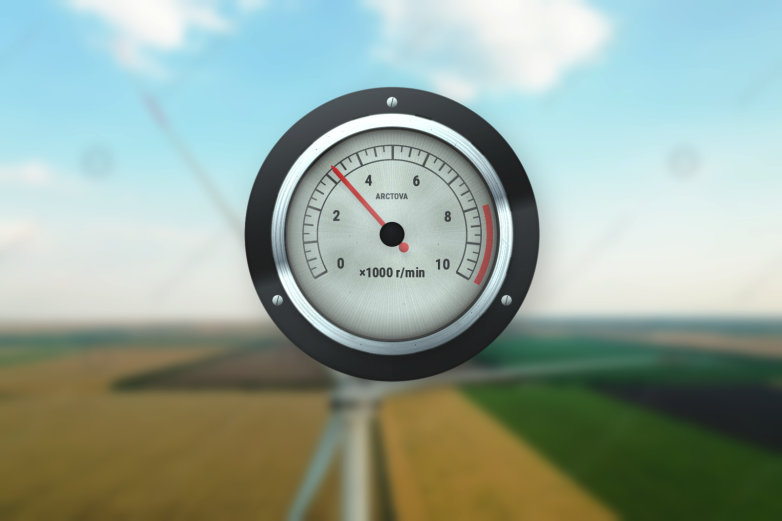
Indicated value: 3250 rpm
